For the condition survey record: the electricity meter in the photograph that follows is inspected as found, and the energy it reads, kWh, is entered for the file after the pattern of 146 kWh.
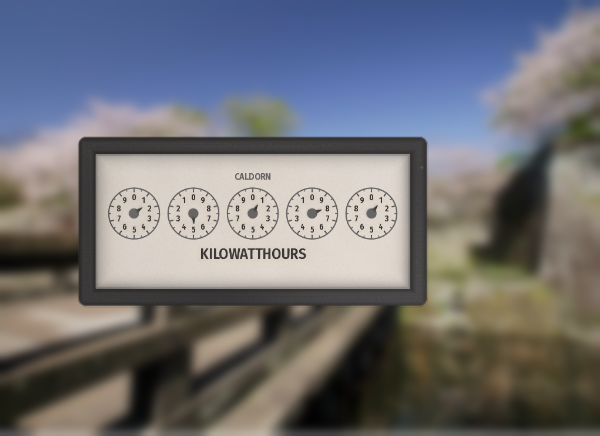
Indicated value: 15081 kWh
